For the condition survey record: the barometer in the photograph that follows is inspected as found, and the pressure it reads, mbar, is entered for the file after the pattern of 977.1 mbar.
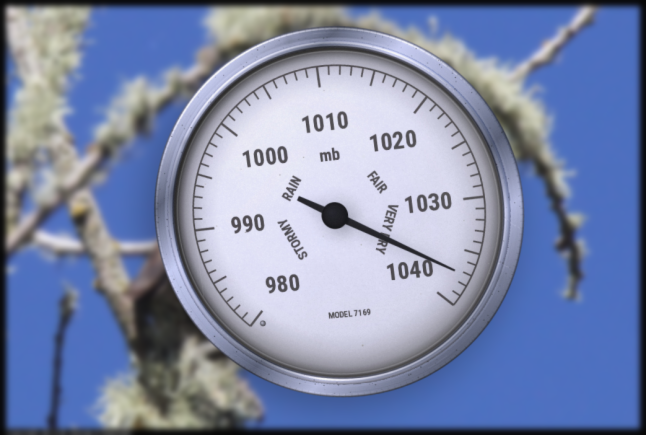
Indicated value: 1037 mbar
